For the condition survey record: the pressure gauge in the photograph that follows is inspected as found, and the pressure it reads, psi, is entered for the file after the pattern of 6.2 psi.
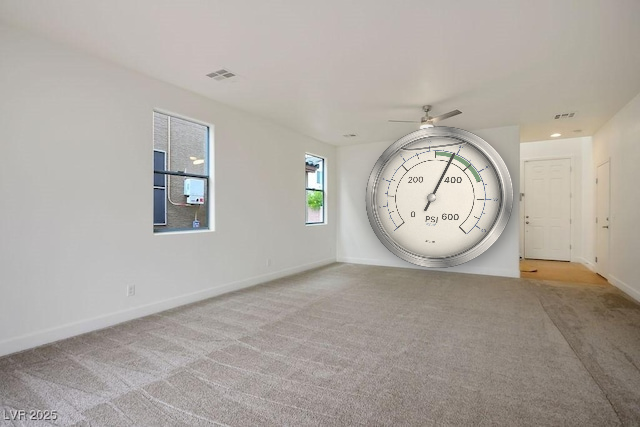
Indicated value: 350 psi
